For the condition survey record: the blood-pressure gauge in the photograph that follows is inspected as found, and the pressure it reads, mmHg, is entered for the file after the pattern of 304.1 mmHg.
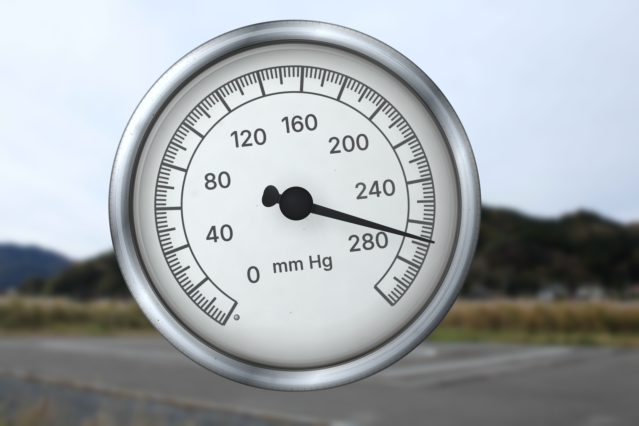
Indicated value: 268 mmHg
